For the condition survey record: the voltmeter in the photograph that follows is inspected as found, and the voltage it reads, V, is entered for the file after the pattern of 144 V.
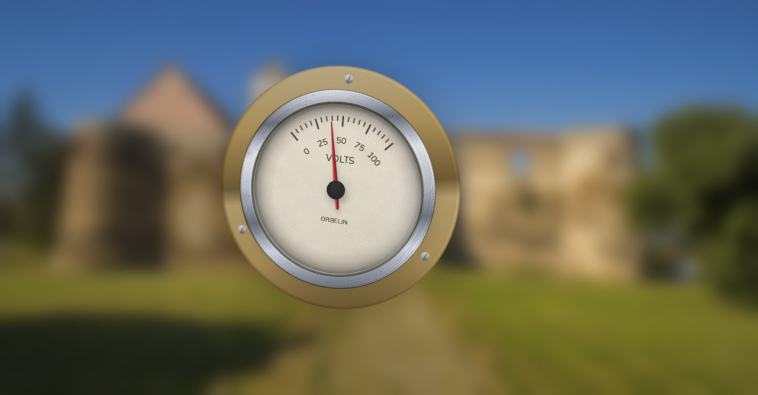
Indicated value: 40 V
